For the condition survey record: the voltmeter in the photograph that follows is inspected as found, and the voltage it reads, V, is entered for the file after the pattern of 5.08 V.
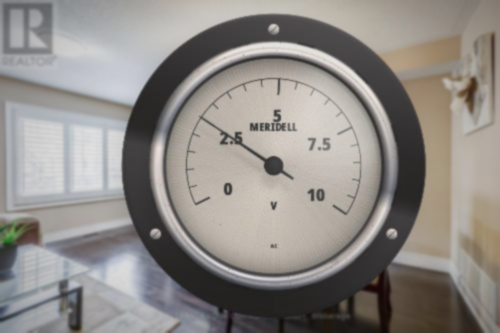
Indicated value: 2.5 V
